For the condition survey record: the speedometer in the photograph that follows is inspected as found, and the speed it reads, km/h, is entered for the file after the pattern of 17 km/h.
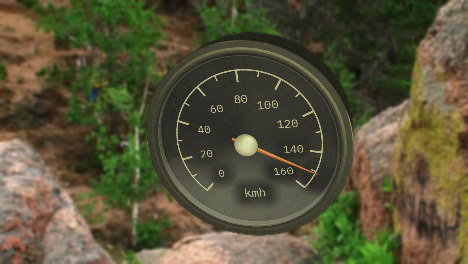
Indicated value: 150 km/h
